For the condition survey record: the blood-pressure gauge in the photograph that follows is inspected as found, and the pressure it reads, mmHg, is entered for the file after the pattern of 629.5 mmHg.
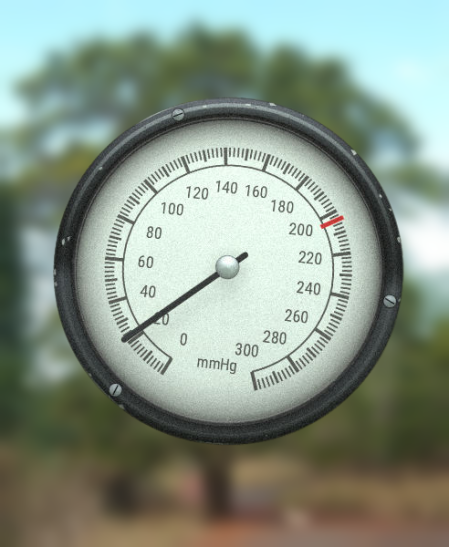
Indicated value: 22 mmHg
